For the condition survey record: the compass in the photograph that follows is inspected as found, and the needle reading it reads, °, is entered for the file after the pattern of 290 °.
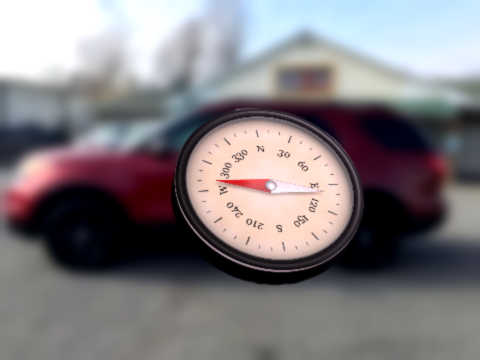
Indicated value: 280 °
